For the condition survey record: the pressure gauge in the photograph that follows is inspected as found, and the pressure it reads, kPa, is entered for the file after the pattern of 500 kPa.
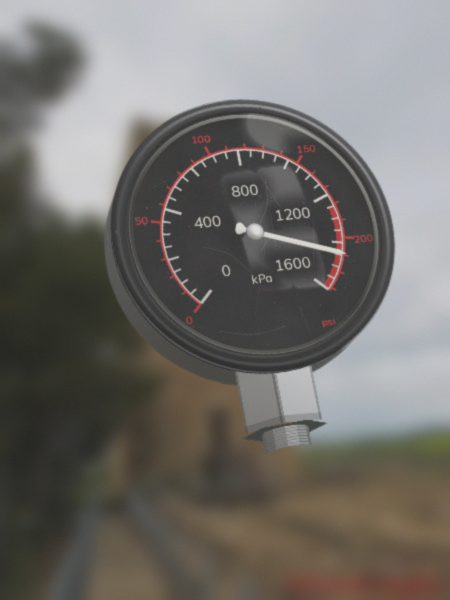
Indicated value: 1450 kPa
